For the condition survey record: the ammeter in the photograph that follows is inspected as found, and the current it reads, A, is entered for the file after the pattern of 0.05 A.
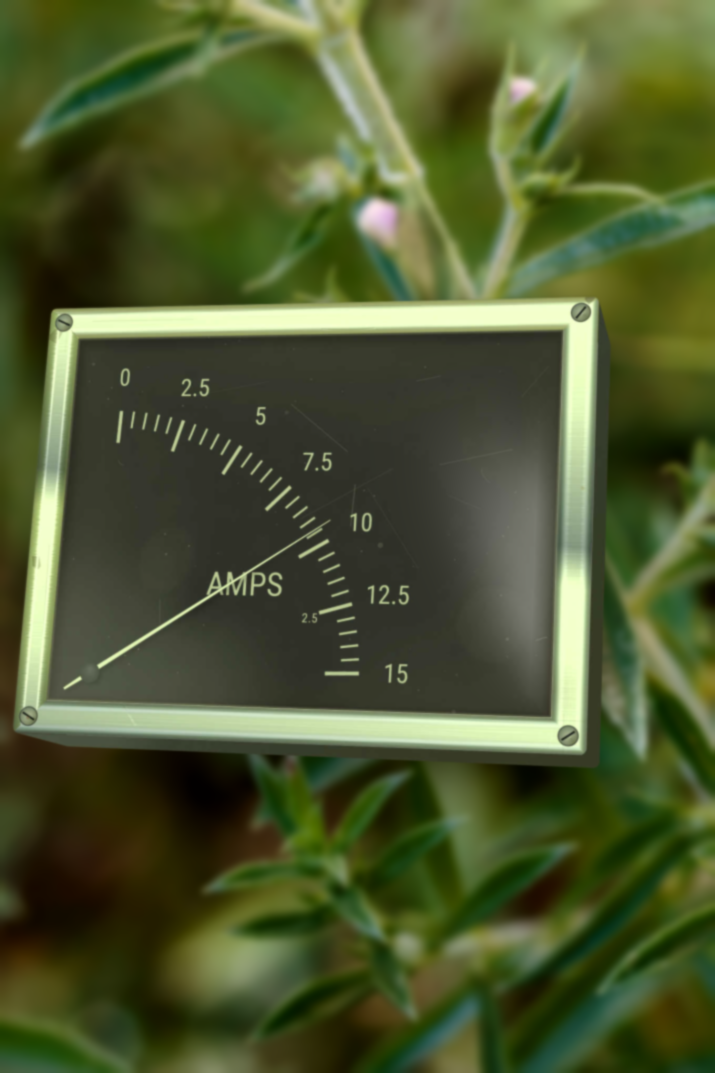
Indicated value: 9.5 A
